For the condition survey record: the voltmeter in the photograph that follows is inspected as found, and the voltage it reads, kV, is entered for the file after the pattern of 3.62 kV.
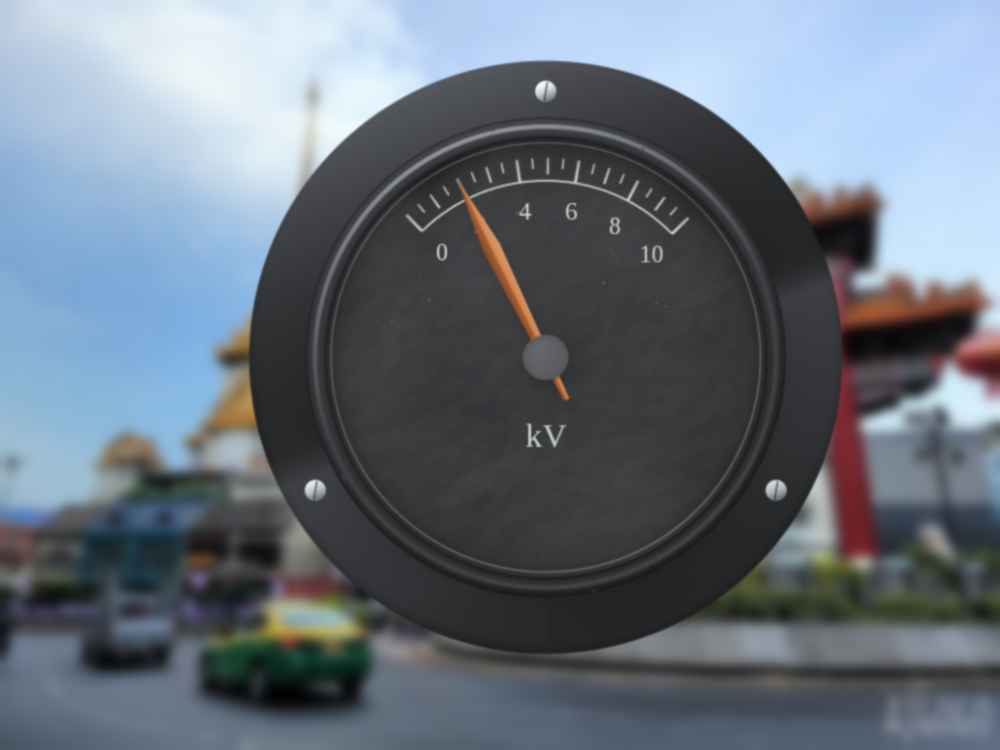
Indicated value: 2 kV
